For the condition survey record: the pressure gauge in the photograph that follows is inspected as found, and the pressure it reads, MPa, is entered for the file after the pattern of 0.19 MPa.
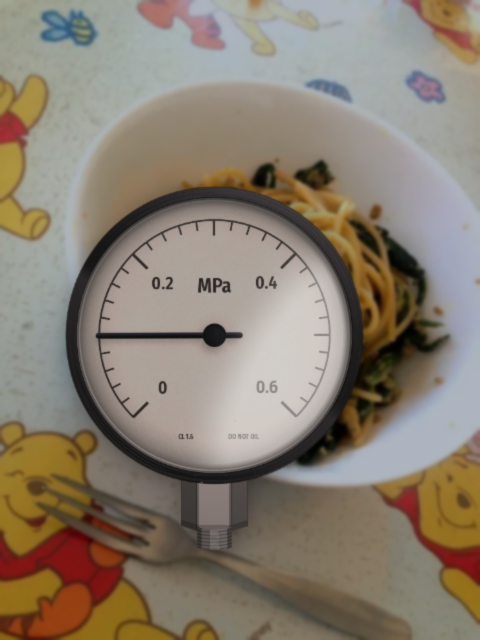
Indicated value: 0.1 MPa
